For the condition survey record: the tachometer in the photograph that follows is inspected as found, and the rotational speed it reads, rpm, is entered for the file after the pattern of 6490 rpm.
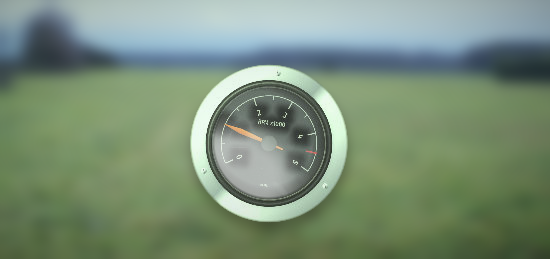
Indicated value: 1000 rpm
